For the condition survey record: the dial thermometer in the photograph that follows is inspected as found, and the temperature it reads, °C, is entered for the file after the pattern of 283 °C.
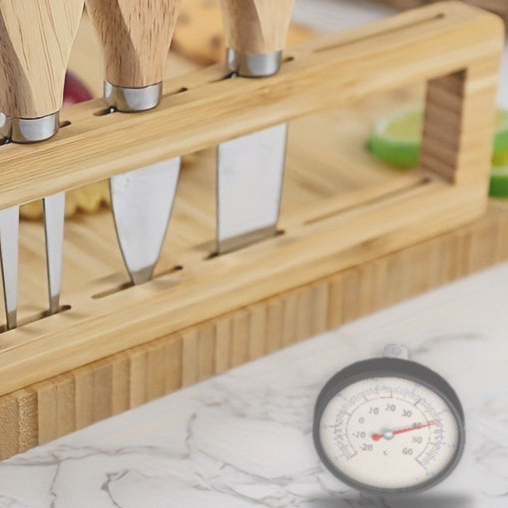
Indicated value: 40 °C
